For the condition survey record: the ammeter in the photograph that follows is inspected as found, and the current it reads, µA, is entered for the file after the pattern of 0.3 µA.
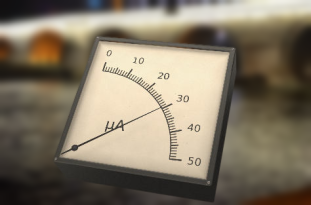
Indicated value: 30 µA
